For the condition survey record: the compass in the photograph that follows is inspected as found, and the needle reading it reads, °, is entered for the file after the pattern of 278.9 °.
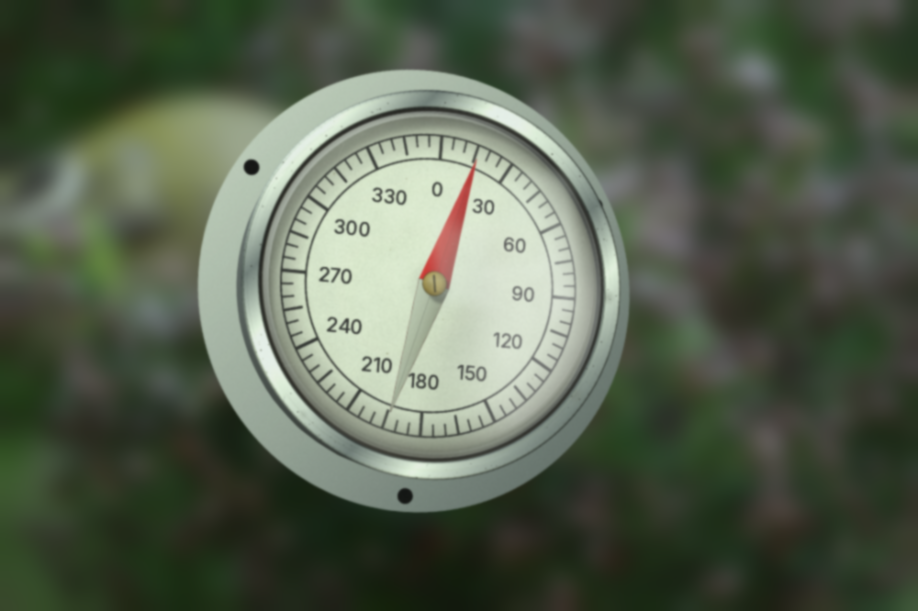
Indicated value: 15 °
